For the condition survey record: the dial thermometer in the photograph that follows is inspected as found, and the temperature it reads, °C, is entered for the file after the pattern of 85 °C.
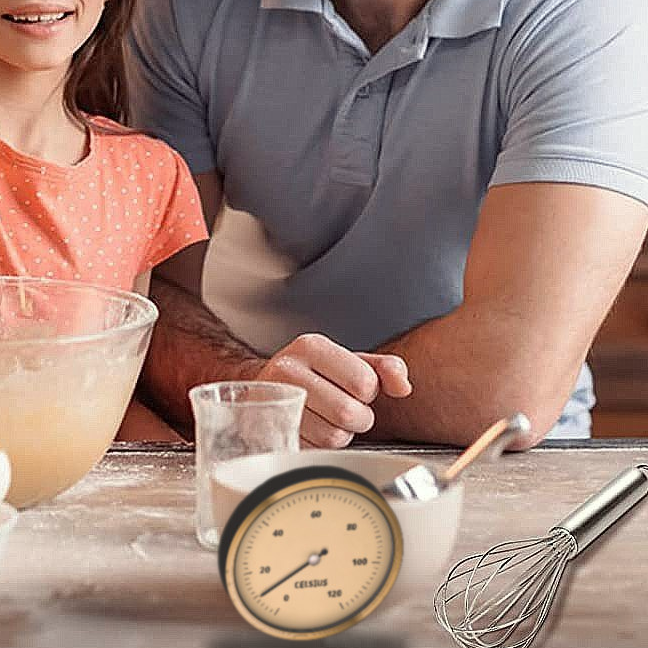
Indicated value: 10 °C
